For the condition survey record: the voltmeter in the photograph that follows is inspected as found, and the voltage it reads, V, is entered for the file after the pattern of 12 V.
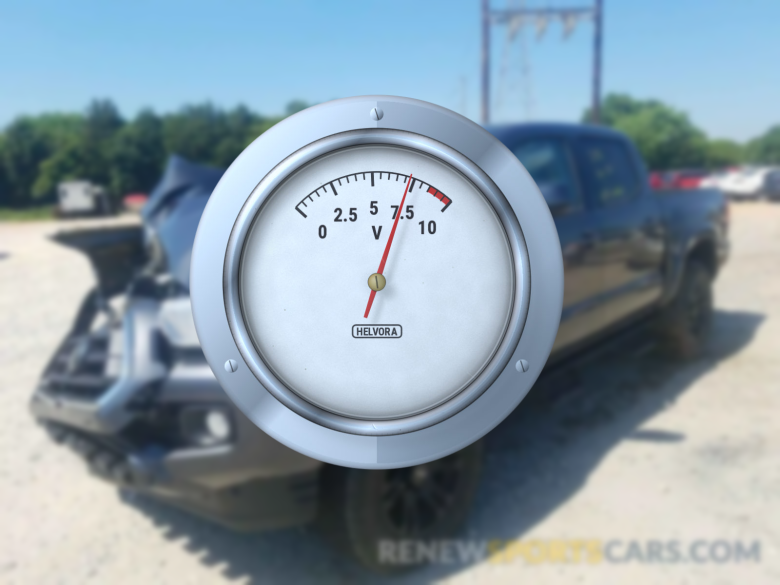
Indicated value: 7.25 V
